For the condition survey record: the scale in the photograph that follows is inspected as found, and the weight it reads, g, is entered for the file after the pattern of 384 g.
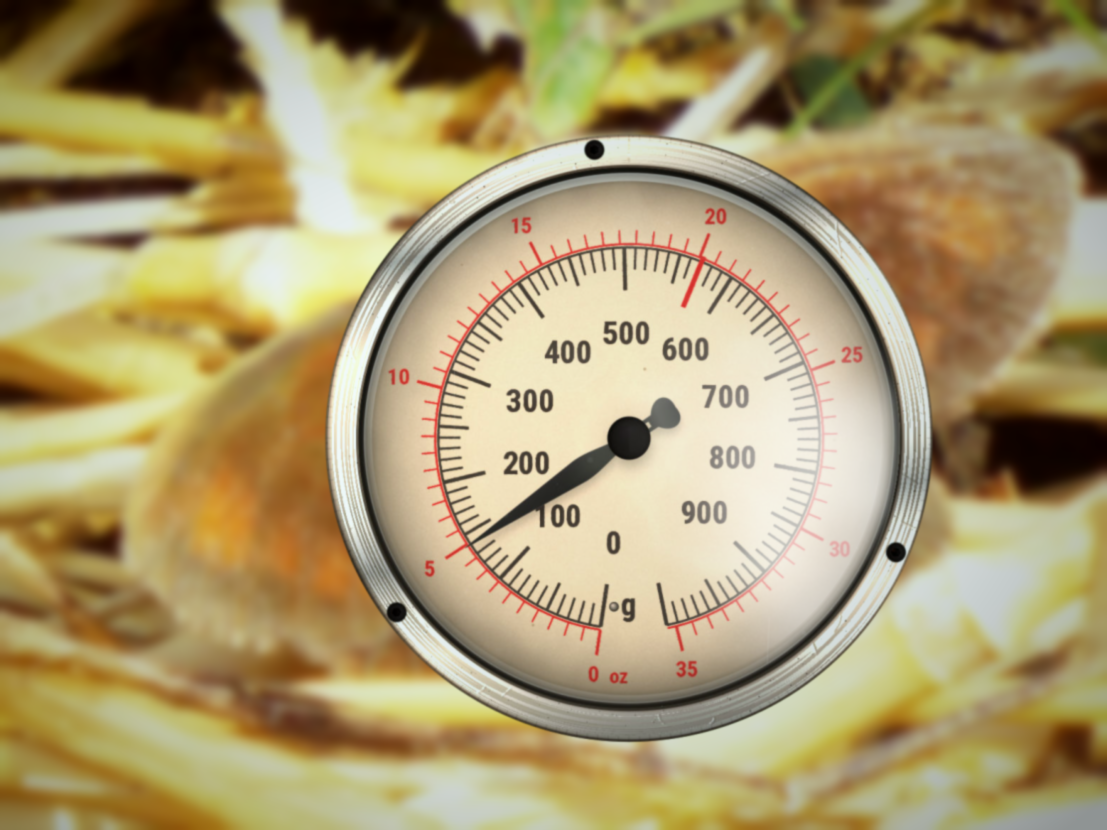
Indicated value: 140 g
